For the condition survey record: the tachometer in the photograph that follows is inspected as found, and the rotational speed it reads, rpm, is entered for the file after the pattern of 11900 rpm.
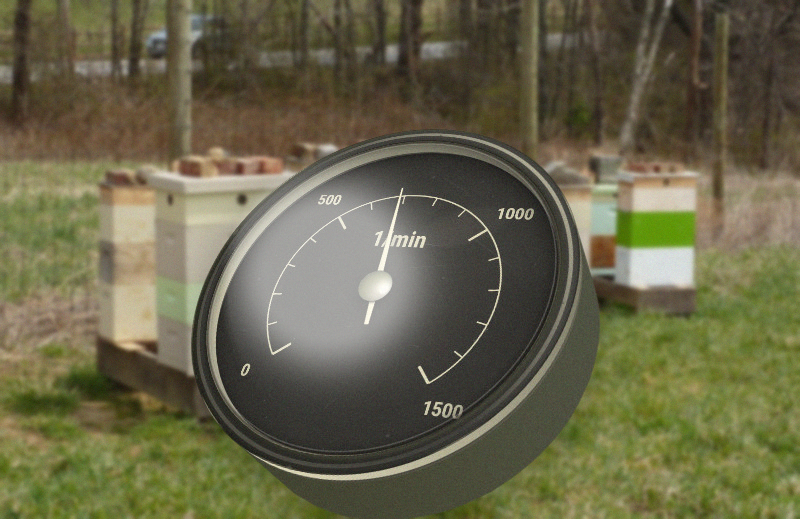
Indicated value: 700 rpm
